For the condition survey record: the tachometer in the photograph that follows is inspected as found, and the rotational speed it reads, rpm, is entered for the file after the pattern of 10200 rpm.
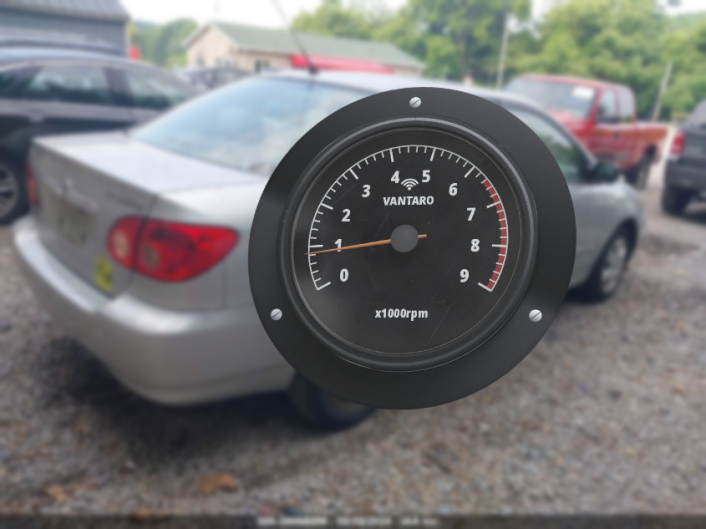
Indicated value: 800 rpm
